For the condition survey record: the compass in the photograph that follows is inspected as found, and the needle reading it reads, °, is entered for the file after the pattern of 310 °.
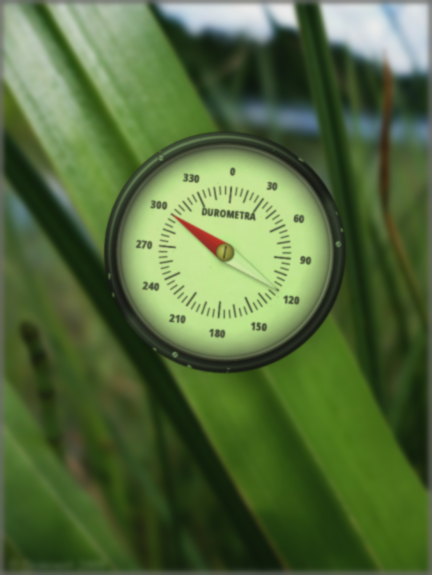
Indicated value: 300 °
